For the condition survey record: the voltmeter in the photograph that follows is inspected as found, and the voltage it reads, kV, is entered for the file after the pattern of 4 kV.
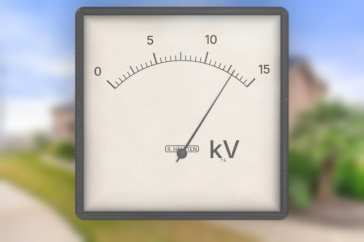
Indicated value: 13 kV
